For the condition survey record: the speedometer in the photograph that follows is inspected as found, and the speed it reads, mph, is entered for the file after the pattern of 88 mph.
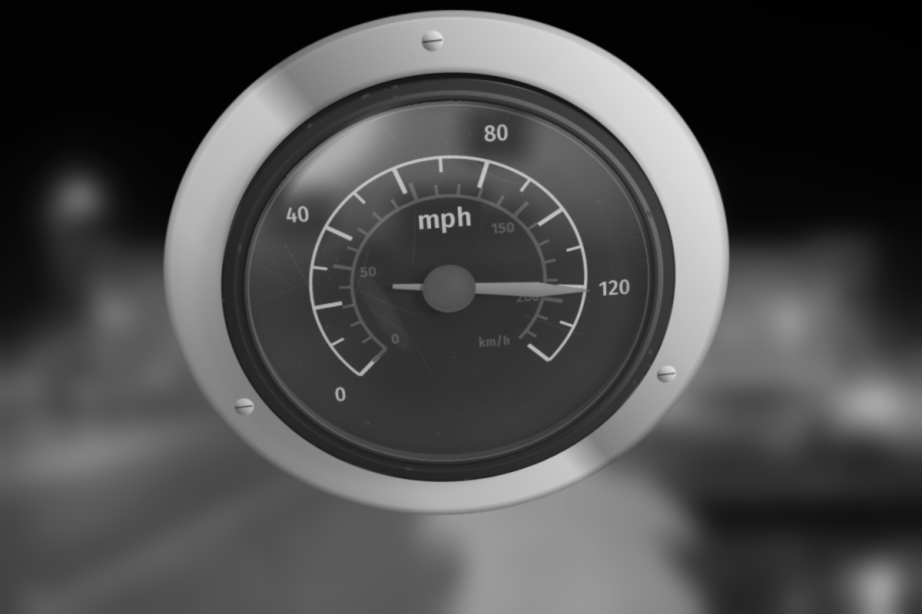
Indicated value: 120 mph
